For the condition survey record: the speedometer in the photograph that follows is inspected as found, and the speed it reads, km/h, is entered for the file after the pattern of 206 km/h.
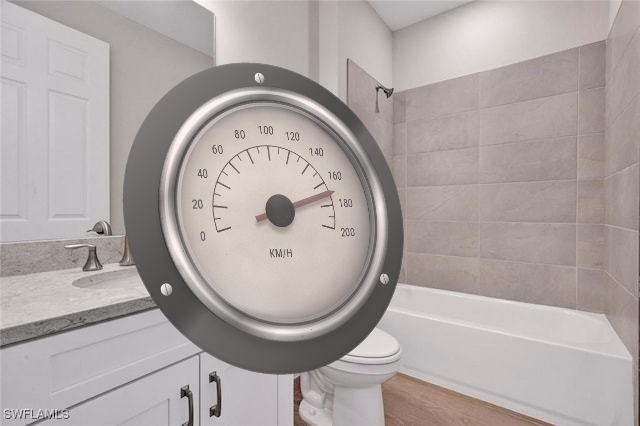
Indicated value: 170 km/h
